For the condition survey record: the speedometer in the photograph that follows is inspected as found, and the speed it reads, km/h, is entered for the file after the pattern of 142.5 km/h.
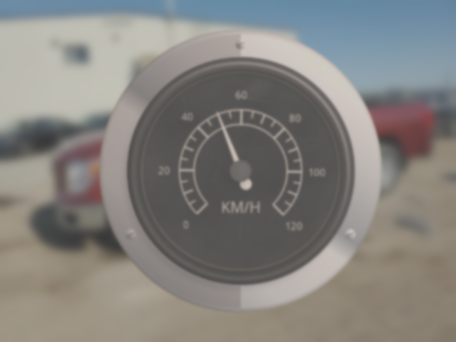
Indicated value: 50 km/h
